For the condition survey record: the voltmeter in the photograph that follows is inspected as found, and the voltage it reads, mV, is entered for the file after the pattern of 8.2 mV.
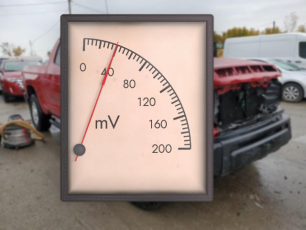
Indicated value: 40 mV
